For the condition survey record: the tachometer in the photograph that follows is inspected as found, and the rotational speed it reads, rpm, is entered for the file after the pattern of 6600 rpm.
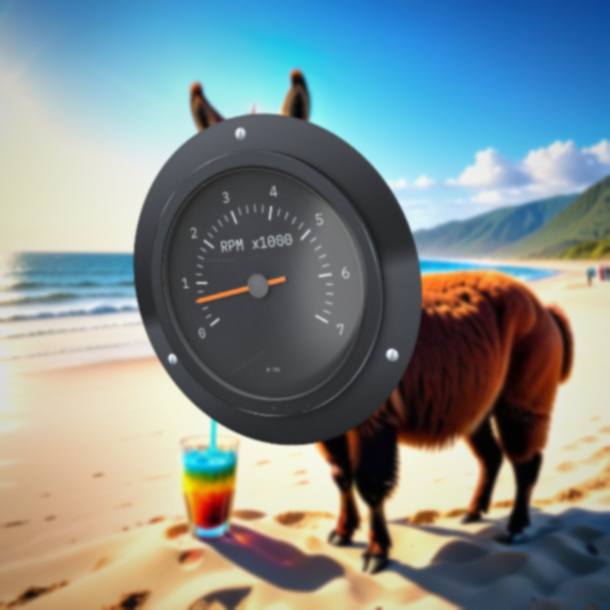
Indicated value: 600 rpm
